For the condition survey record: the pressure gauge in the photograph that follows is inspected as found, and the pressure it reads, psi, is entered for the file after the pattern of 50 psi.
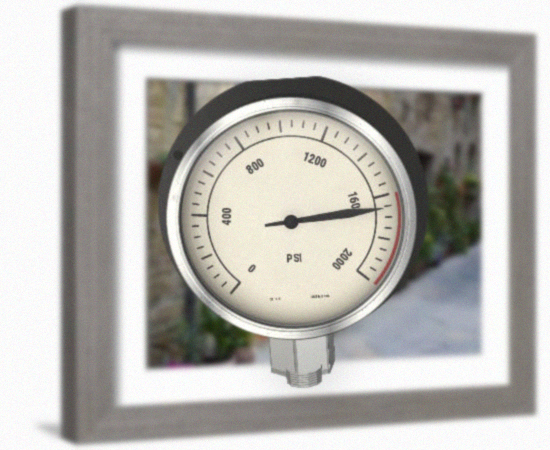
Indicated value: 1650 psi
